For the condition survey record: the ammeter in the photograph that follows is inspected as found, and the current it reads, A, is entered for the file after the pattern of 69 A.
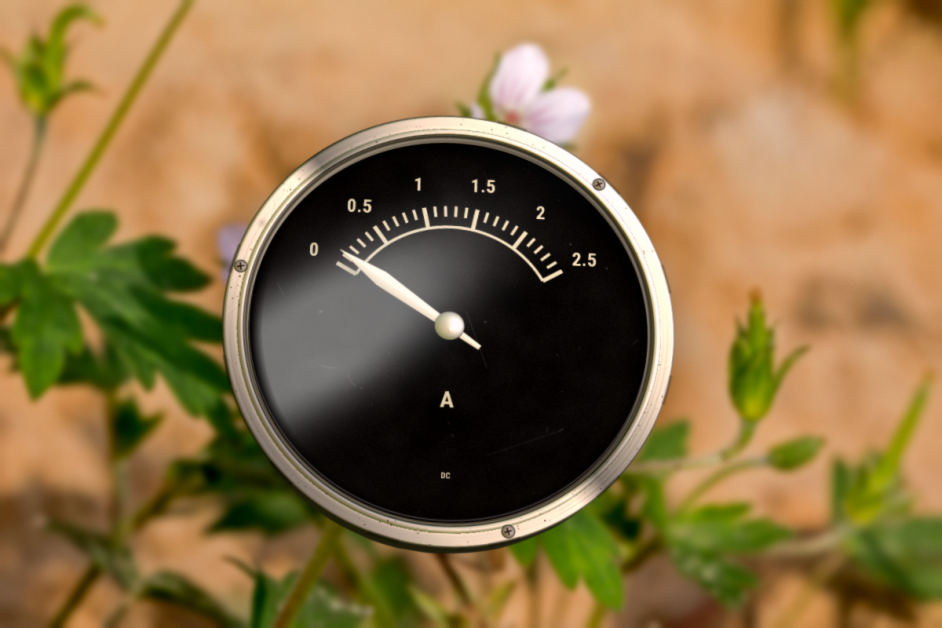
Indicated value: 0.1 A
